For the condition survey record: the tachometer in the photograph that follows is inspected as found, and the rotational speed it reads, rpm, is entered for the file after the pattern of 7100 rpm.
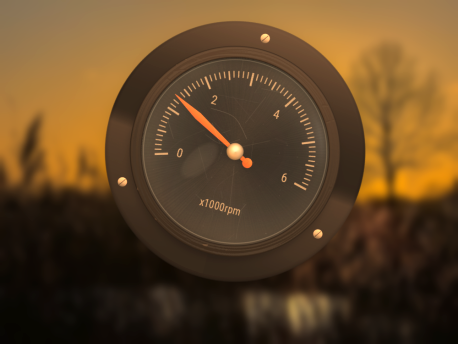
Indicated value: 1300 rpm
